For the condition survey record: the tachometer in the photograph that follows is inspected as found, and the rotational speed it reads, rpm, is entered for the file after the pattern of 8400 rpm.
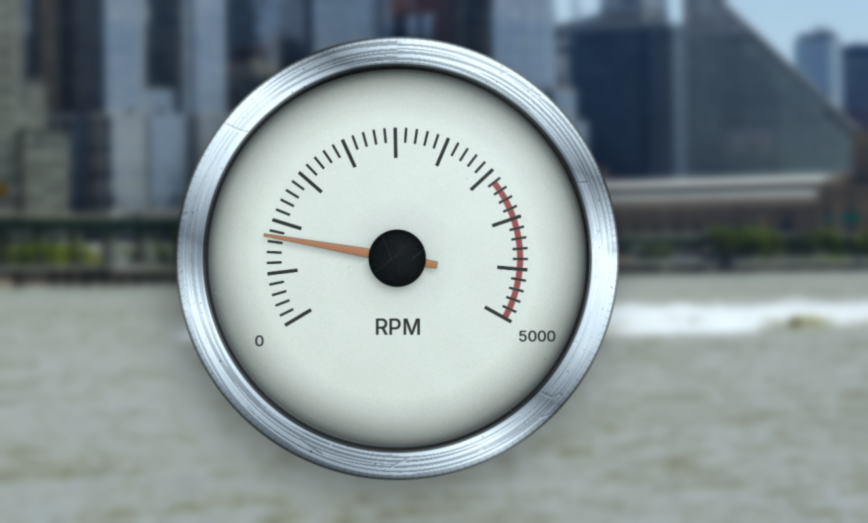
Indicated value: 850 rpm
